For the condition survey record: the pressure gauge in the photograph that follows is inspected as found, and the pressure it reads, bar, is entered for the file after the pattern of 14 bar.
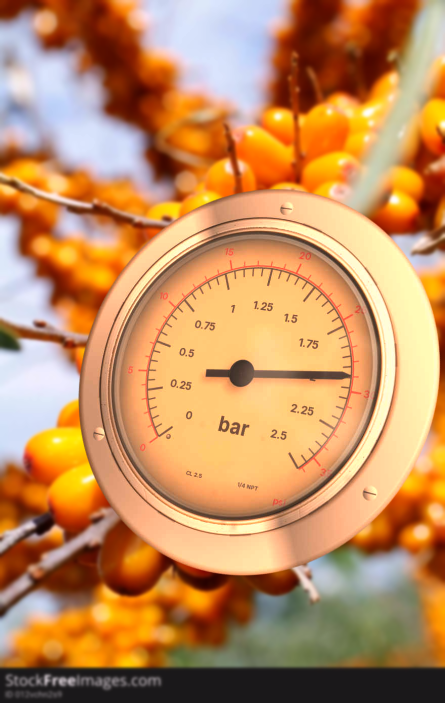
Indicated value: 2 bar
